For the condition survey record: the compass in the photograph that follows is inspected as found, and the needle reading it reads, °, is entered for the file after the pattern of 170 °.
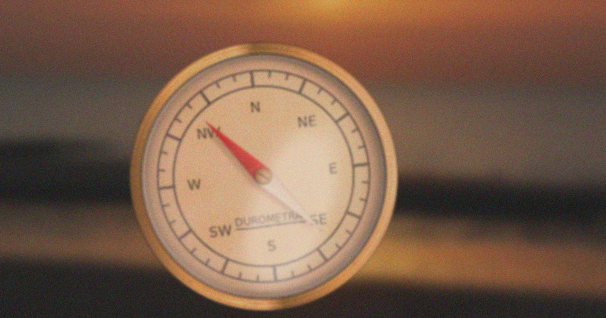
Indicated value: 320 °
